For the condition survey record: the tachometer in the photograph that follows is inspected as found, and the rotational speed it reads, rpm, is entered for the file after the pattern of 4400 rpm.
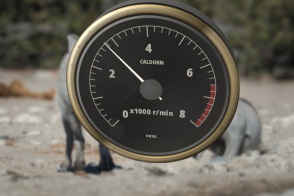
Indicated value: 2800 rpm
